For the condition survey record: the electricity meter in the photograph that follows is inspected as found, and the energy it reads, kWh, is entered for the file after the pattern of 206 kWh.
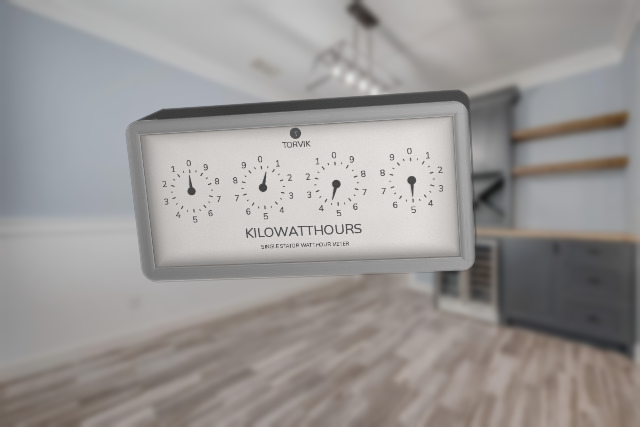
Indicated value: 45 kWh
